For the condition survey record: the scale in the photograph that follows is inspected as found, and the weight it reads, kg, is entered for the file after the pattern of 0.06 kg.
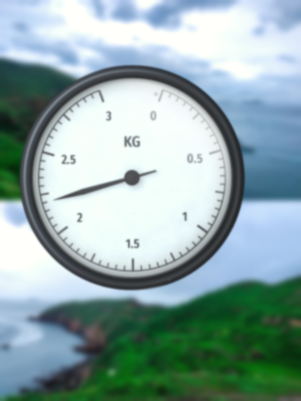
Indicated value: 2.2 kg
